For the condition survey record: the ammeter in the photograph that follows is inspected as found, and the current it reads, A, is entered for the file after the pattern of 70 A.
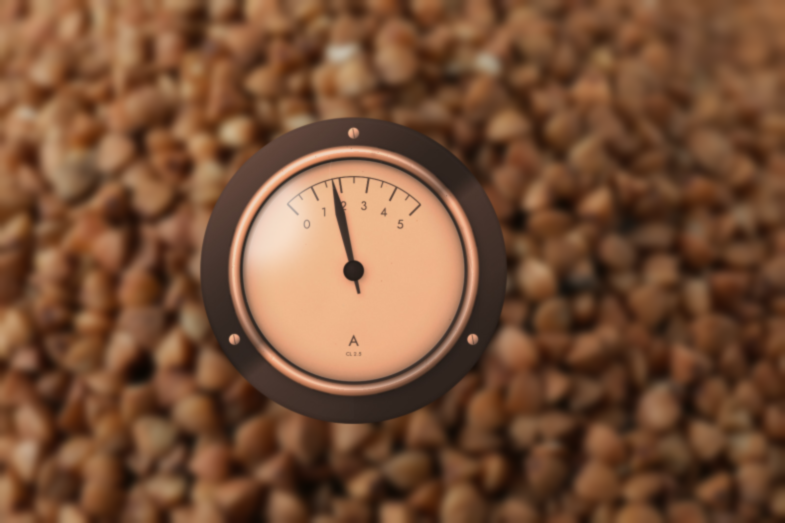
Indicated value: 1.75 A
